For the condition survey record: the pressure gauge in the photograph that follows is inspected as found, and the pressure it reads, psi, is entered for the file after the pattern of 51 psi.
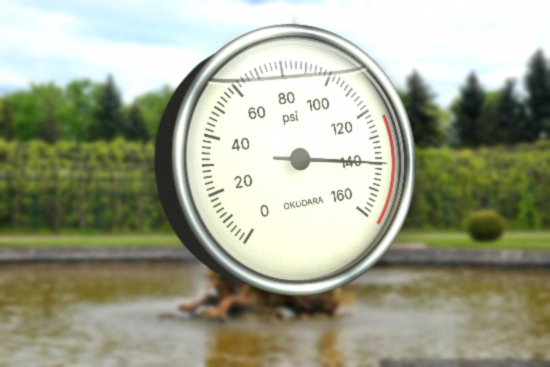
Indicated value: 140 psi
